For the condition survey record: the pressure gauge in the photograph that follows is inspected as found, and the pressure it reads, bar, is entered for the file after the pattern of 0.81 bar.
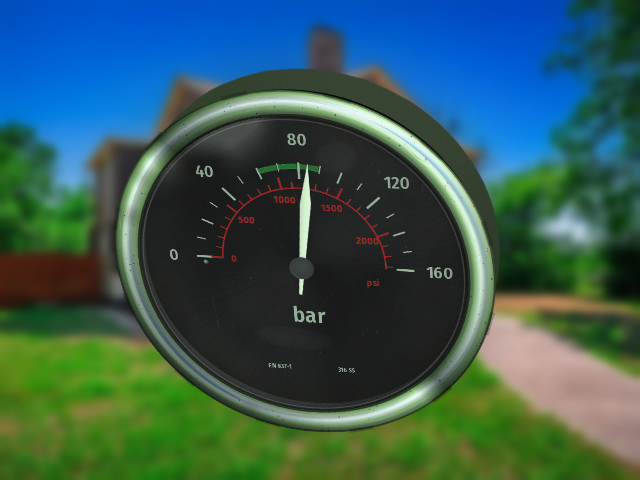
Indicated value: 85 bar
